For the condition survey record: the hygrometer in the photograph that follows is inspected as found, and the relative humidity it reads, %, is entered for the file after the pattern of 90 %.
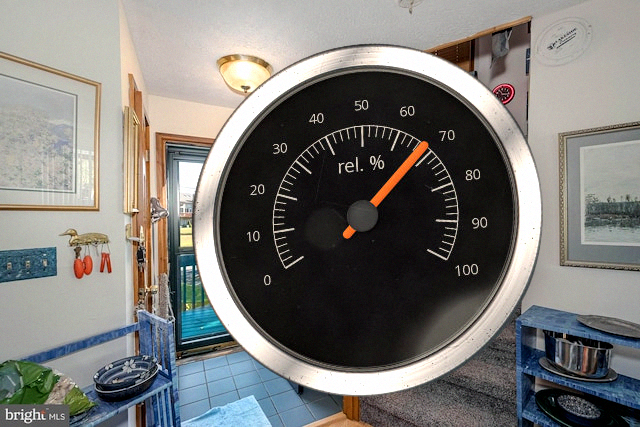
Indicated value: 68 %
